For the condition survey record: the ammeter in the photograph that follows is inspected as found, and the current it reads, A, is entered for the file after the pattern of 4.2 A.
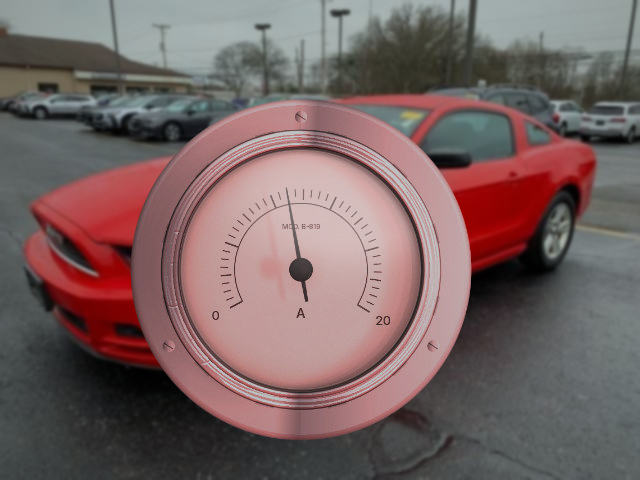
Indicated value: 9 A
